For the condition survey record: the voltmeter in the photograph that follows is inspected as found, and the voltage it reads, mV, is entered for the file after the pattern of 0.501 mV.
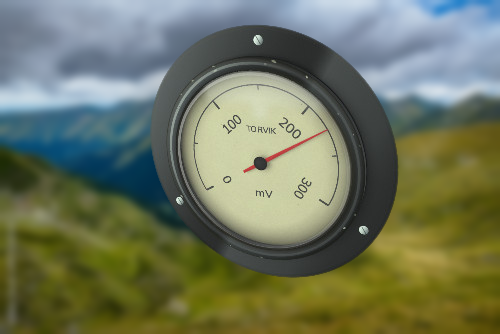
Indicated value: 225 mV
